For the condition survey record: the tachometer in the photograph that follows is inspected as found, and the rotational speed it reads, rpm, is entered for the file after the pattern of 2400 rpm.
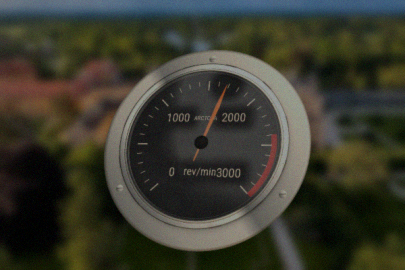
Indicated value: 1700 rpm
